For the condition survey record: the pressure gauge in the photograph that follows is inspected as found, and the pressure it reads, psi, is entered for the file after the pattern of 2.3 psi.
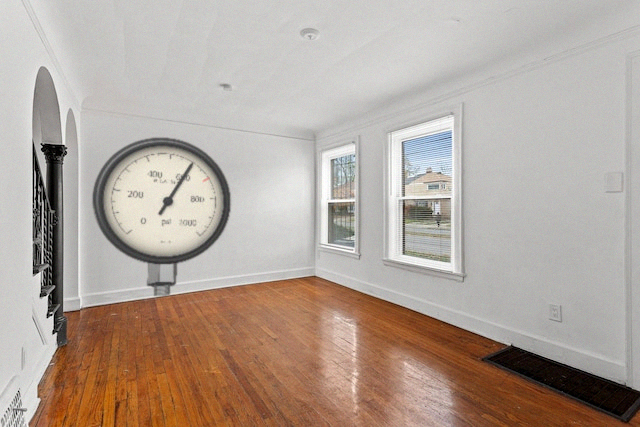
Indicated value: 600 psi
